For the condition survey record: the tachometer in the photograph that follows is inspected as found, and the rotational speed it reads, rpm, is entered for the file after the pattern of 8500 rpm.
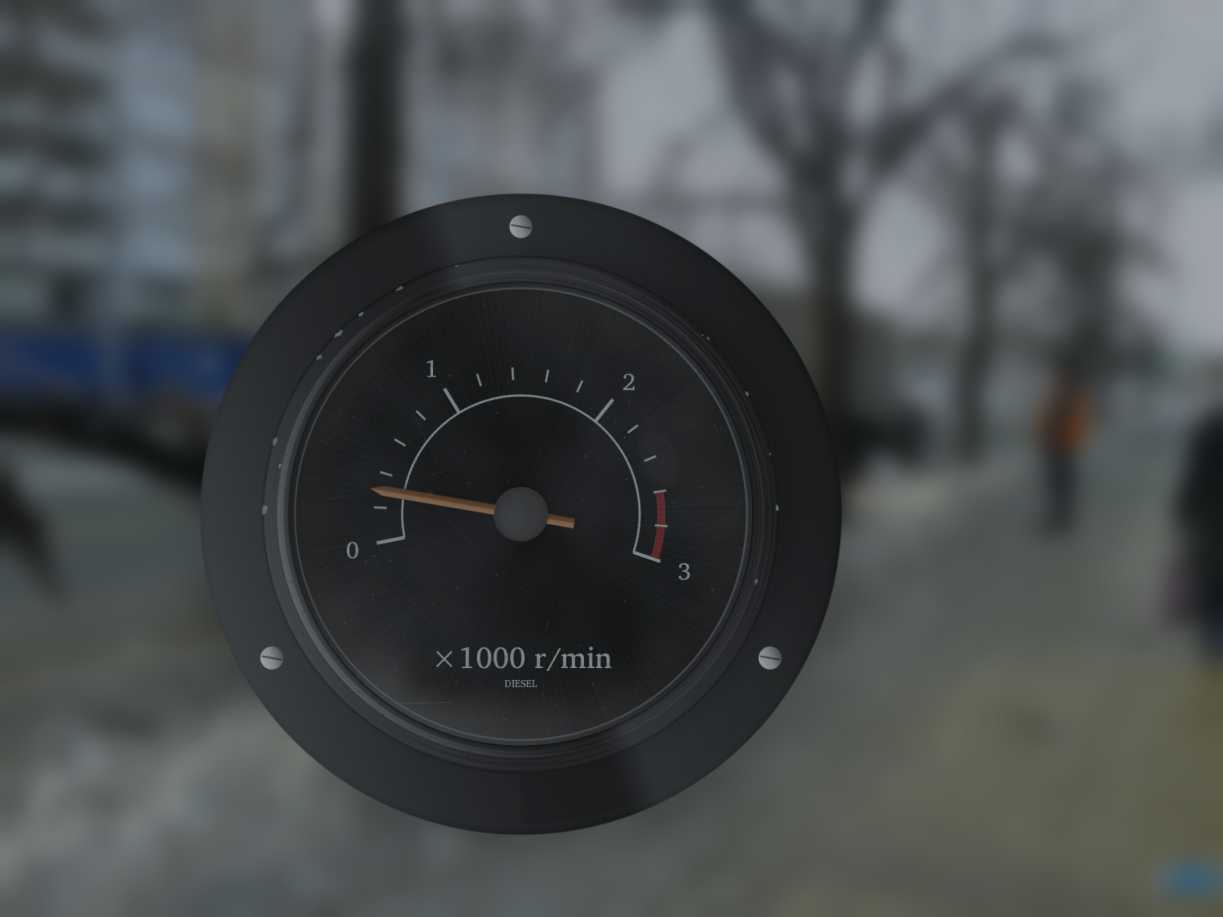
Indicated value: 300 rpm
